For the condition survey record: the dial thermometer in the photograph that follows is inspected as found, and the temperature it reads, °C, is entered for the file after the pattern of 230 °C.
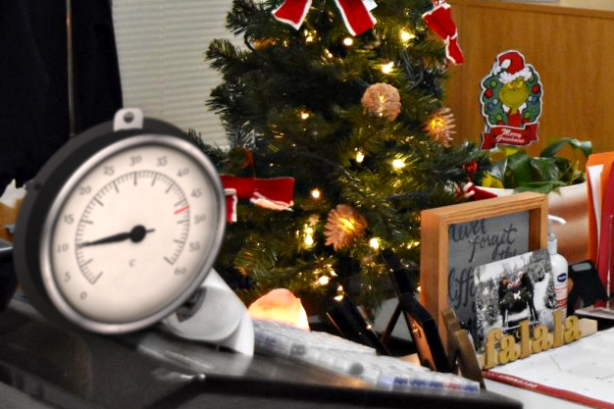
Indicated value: 10 °C
